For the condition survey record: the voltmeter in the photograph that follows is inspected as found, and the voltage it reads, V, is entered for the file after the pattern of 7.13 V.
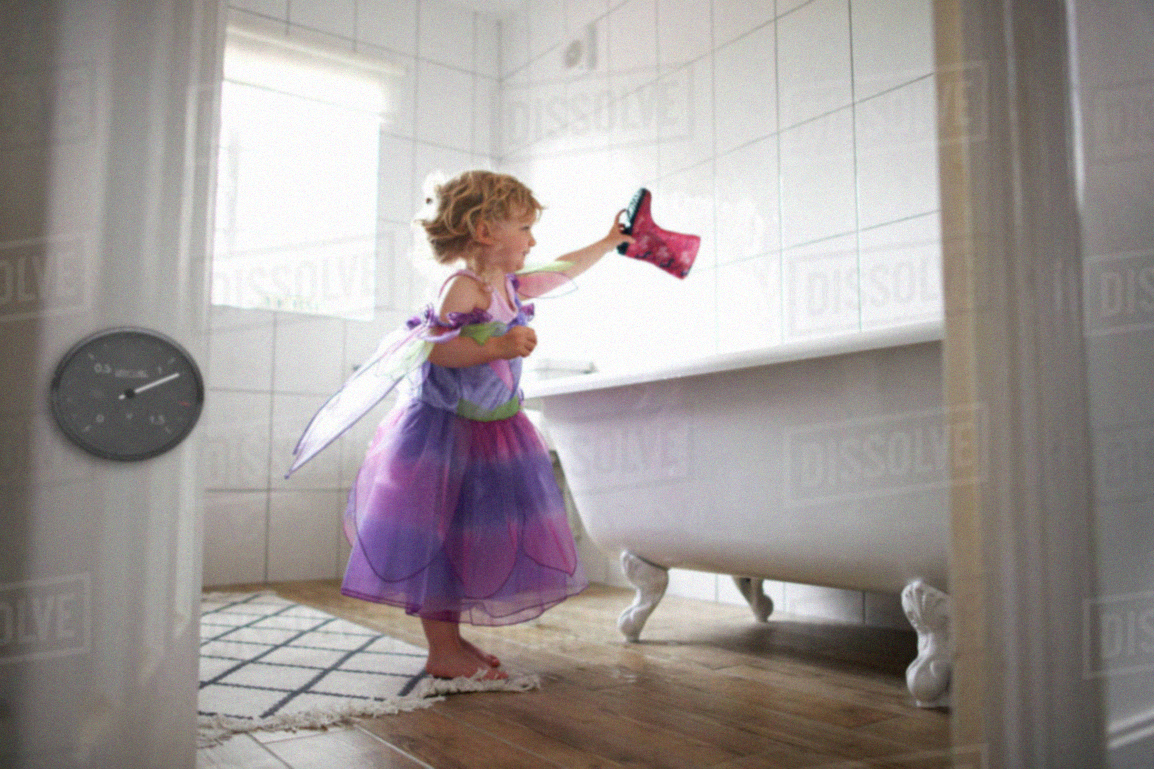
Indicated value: 1.1 V
